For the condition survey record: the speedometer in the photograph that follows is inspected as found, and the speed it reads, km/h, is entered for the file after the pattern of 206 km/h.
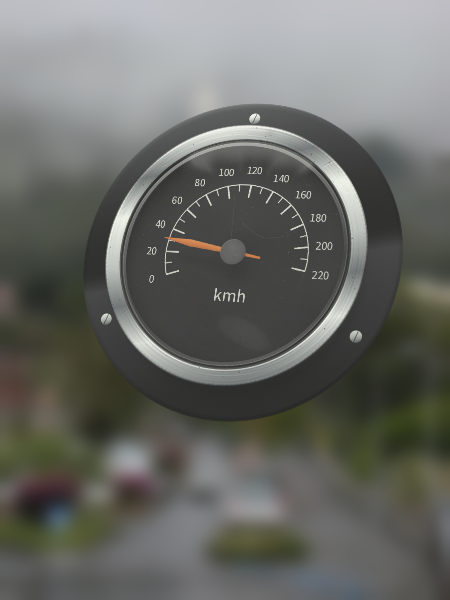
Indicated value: 30 km/h
